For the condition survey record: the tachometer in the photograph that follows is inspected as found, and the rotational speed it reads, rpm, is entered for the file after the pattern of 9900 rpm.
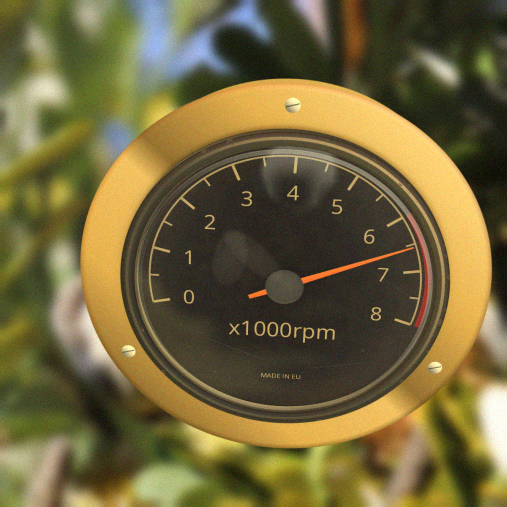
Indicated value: 6500 rpm
